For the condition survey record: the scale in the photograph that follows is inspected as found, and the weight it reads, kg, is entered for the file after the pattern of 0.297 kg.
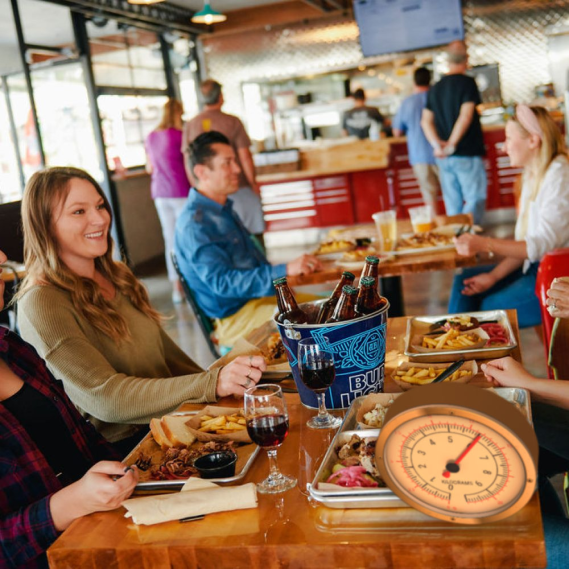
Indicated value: 6 kg
